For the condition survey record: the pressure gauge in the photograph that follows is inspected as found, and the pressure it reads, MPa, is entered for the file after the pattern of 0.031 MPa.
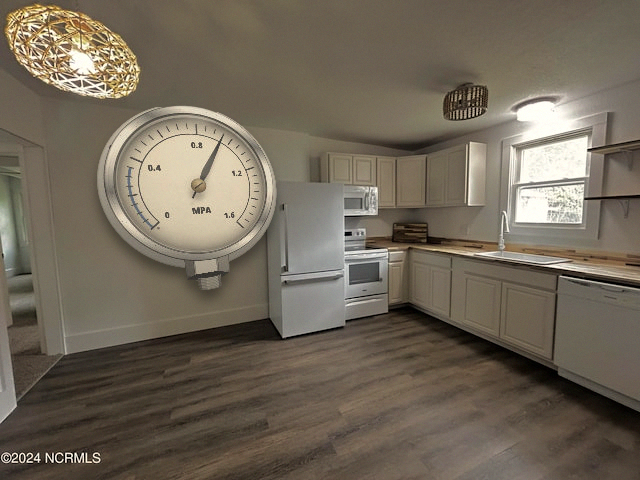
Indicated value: 0.95 MPa
